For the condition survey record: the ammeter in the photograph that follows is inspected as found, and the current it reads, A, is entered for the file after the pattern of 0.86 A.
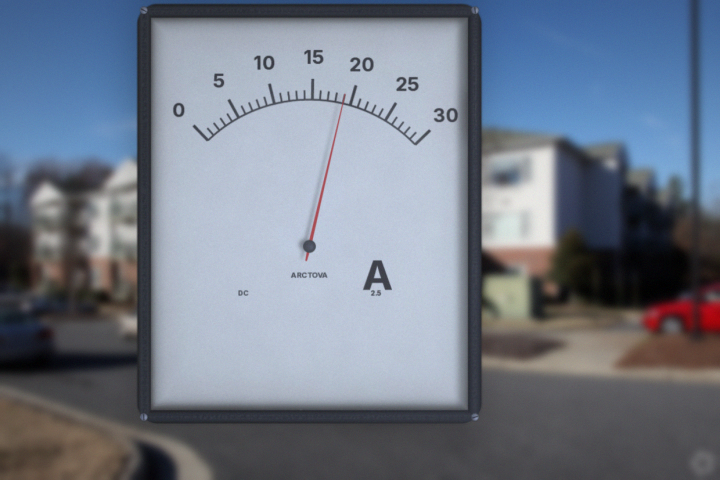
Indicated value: 19 A
